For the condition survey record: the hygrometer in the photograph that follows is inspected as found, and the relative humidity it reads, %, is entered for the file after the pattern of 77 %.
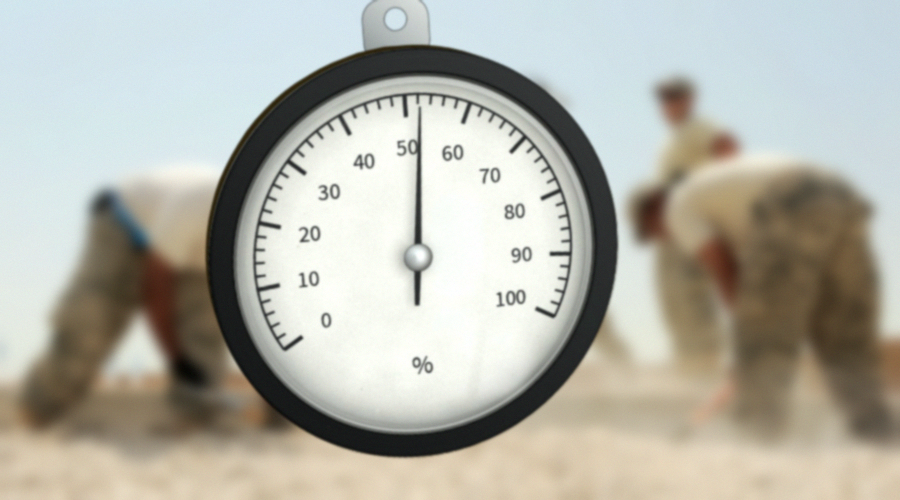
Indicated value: 52 %
